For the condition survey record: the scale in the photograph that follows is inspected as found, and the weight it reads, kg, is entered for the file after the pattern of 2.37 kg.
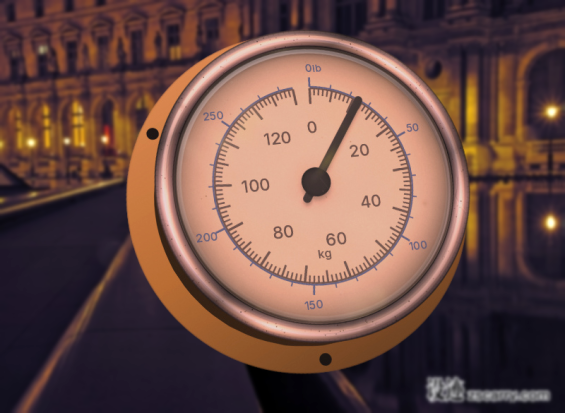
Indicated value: 11 kg
